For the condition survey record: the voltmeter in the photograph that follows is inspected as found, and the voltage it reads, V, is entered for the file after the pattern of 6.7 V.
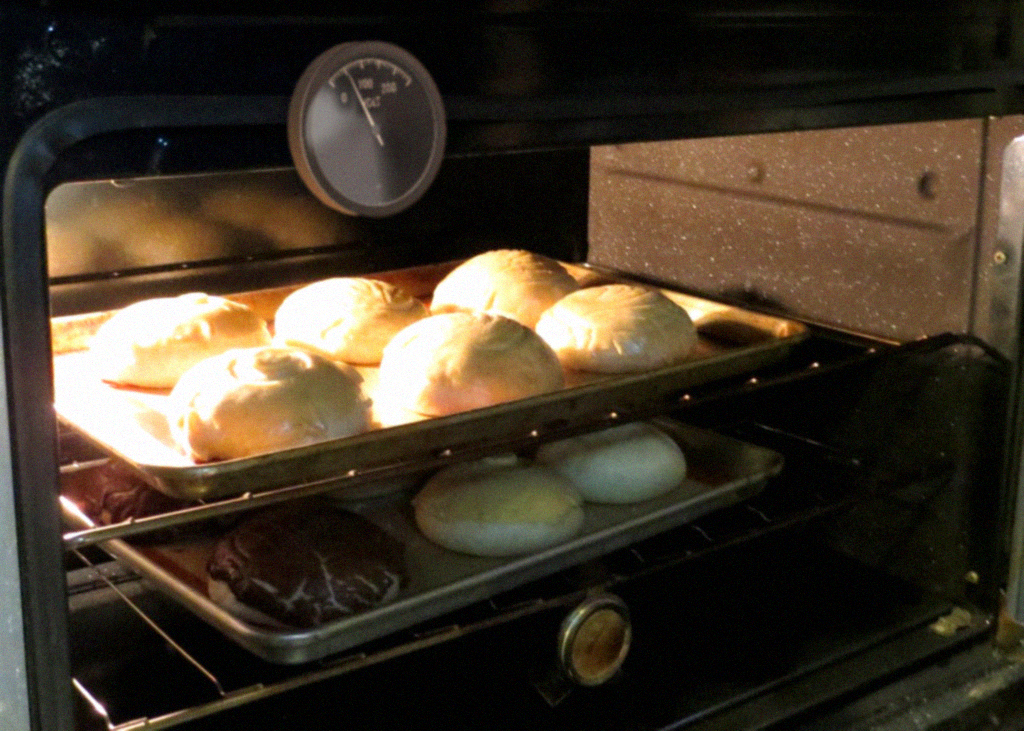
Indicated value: 50 V
